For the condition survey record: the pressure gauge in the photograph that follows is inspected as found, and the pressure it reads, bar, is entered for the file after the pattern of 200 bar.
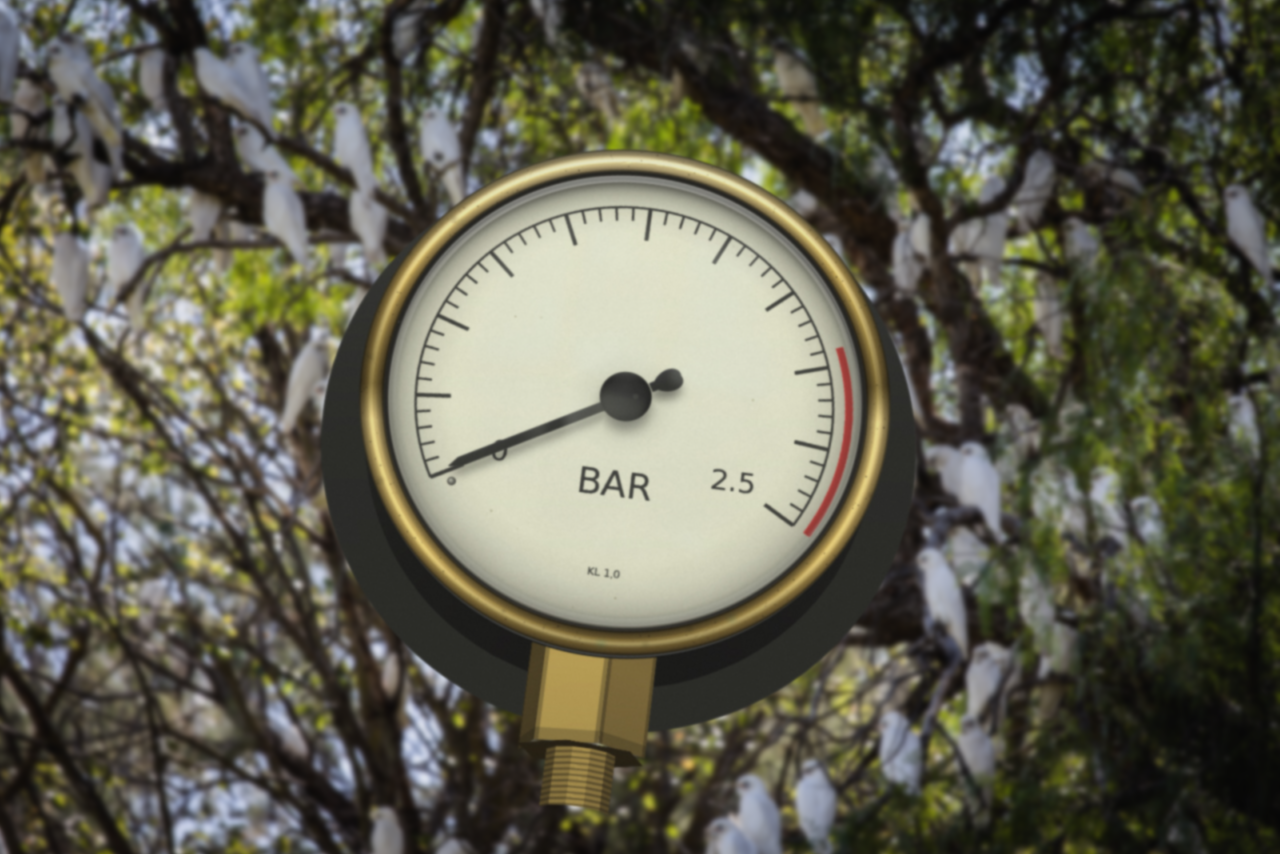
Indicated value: 0 bar
